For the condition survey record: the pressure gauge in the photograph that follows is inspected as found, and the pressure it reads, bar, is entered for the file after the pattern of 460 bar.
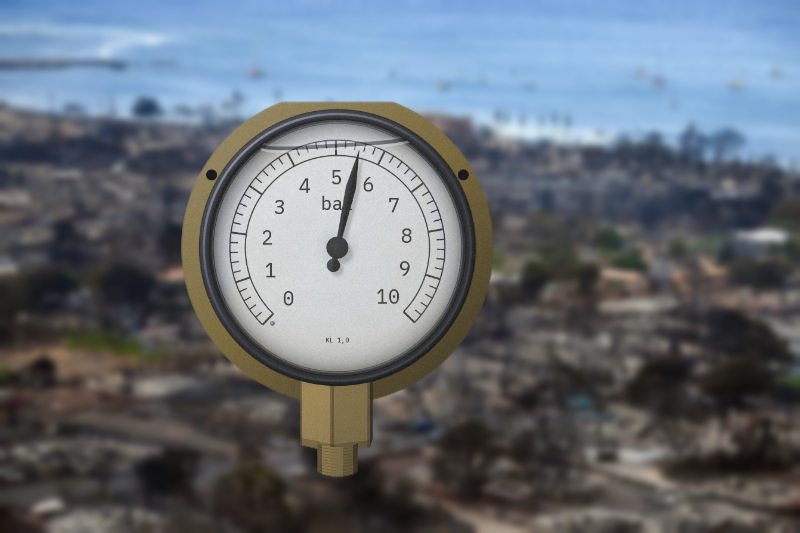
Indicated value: 5.5 bar
